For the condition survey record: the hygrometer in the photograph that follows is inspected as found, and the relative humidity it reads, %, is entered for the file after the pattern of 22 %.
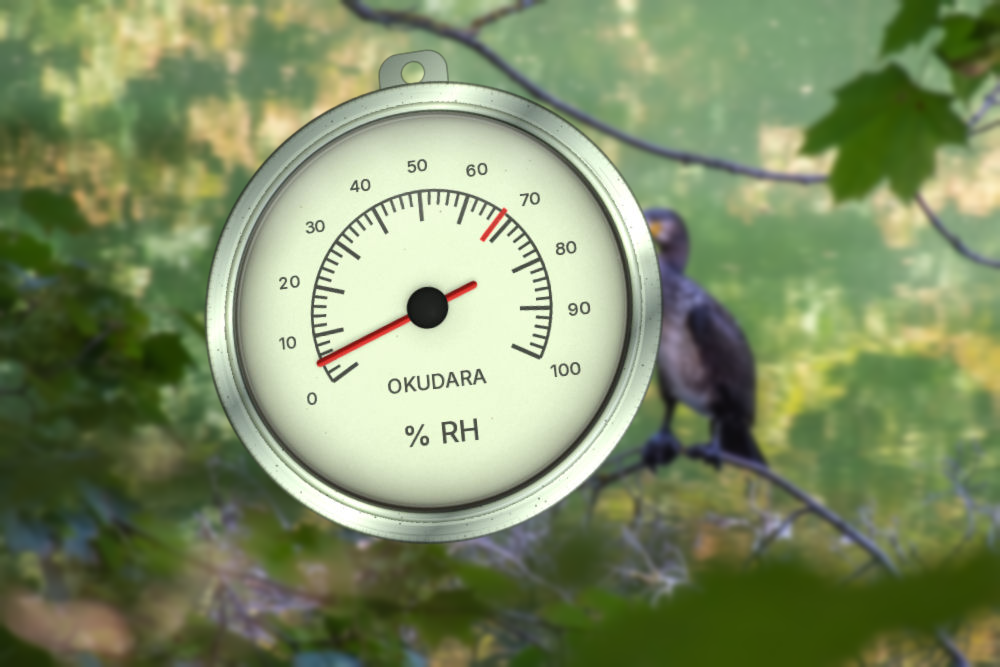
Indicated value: 4 %
